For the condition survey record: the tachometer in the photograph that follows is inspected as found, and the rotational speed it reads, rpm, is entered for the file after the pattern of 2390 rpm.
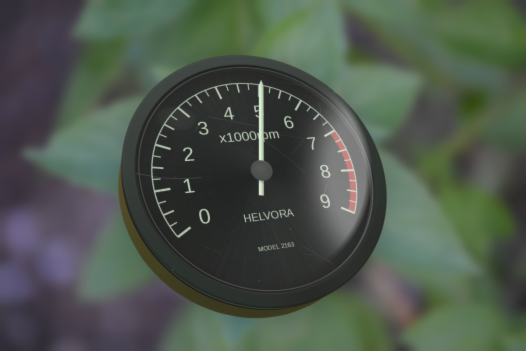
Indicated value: 5000 rpm
